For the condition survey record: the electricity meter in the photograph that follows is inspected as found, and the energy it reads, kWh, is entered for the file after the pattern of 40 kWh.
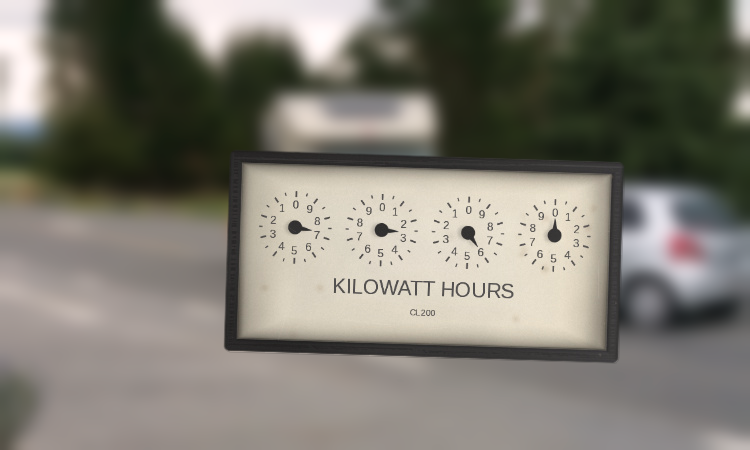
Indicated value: 7260 kWh
